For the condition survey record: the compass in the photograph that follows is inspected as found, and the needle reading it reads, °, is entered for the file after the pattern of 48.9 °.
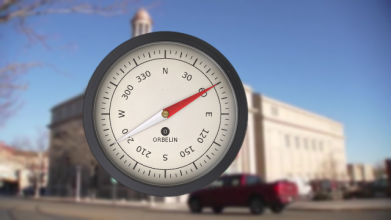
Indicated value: 60 °
